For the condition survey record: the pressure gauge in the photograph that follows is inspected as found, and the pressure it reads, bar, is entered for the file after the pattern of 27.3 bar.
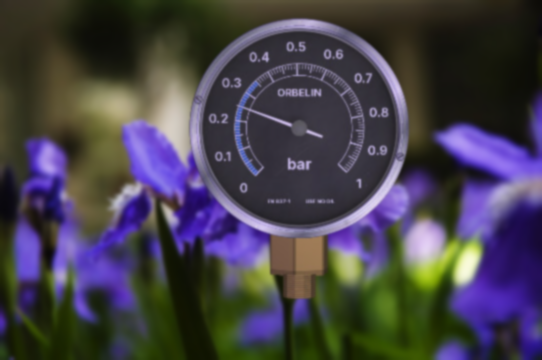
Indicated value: 0.25 bar
